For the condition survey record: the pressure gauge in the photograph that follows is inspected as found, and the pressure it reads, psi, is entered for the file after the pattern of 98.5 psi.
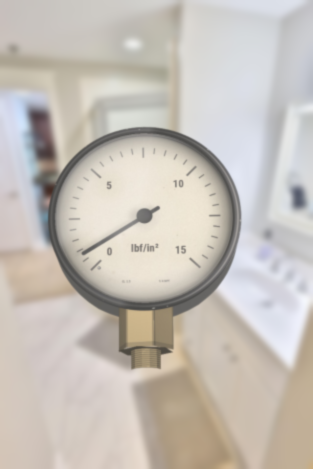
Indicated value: 0.75 psi
